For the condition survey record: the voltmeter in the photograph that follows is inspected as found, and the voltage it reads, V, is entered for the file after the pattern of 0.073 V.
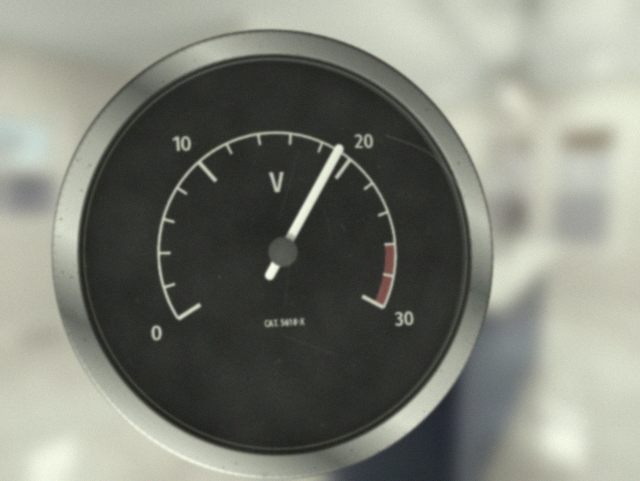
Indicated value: 19 V
